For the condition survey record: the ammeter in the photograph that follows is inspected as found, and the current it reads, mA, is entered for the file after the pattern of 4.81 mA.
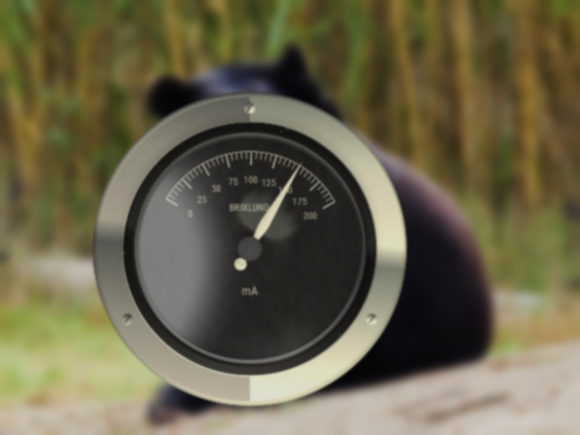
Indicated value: 150 mA
